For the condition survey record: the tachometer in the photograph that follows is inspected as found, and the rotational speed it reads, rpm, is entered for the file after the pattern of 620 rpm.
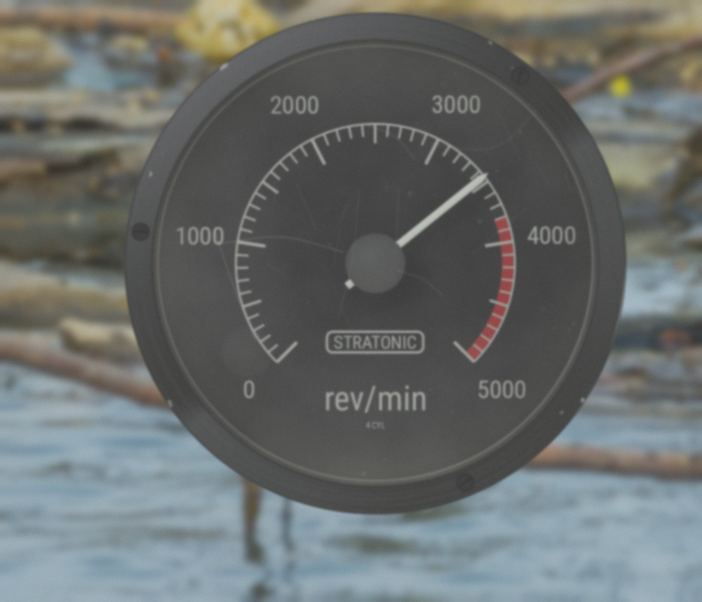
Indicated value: 3450 rpm
